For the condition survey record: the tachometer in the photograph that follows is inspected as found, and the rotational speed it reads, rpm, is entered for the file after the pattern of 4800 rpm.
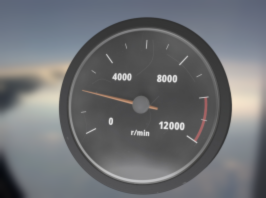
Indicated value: 2000 rpm
